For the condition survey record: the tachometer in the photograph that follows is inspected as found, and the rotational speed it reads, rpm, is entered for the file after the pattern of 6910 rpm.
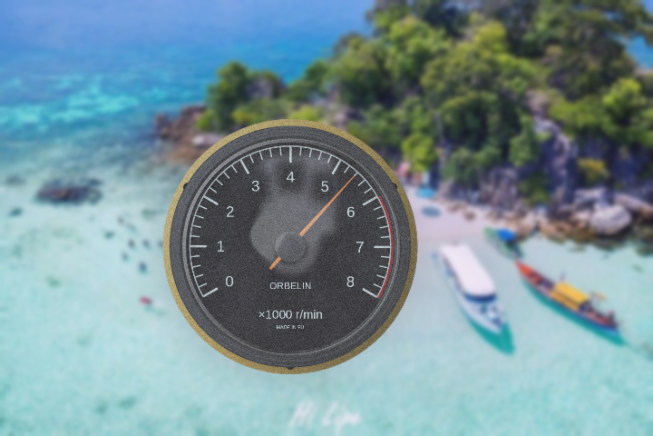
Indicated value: 5400 rpm
